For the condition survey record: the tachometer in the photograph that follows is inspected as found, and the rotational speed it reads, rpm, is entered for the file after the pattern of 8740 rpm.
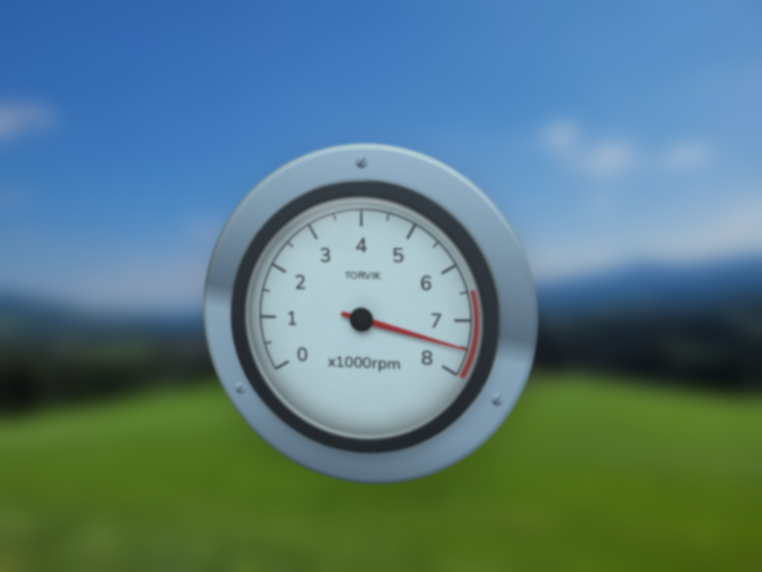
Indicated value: 7500 rpm
